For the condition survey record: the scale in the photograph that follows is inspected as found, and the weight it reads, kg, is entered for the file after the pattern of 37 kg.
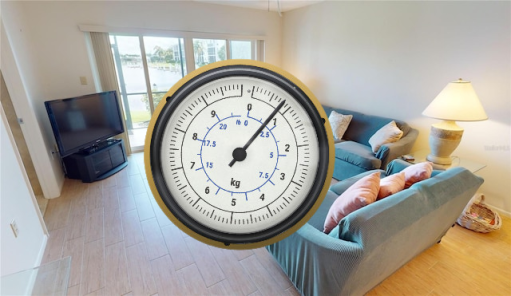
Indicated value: 0.8 kg
